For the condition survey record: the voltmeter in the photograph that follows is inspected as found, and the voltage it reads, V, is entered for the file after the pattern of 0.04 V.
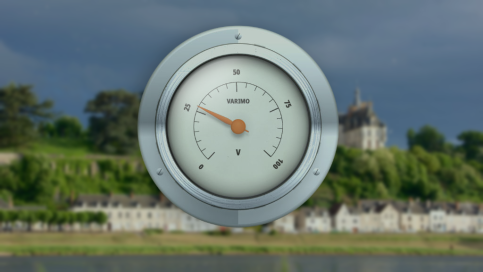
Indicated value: 27.5 V
